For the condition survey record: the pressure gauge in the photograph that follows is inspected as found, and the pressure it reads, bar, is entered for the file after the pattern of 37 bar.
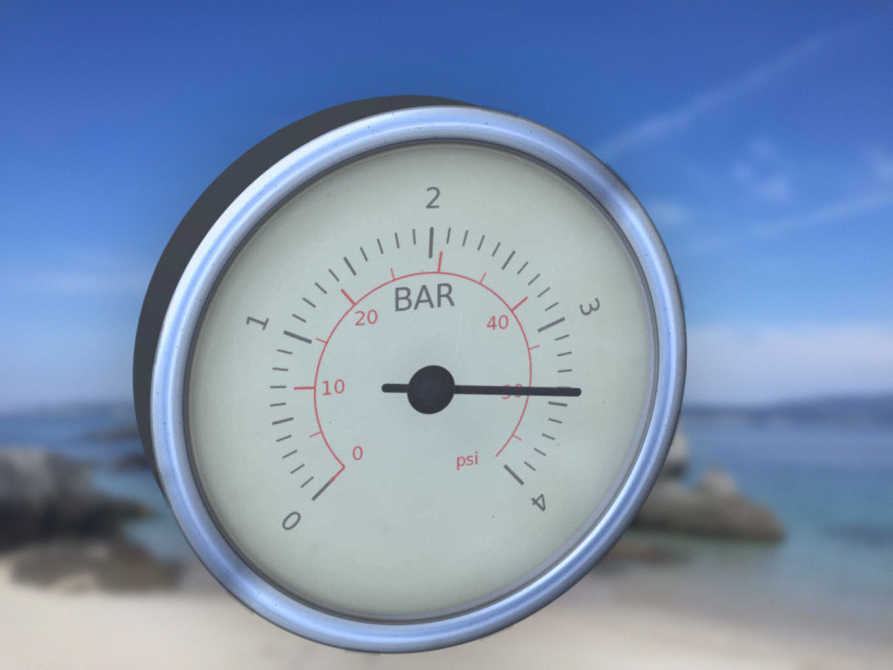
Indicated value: 3.4 bar
